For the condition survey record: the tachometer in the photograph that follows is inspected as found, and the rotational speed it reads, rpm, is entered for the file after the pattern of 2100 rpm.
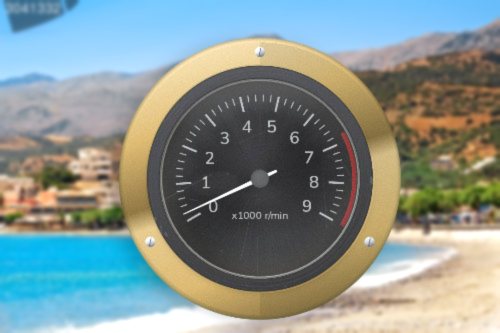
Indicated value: 200 rpm
